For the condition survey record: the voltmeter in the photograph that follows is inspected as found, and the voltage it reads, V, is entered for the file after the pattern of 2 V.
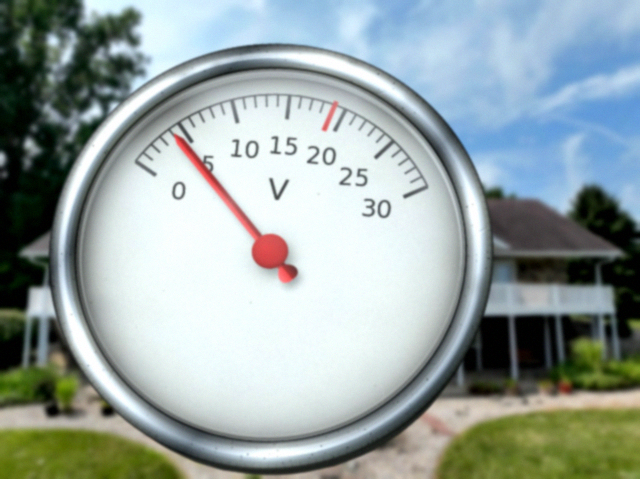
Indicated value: 4 V
